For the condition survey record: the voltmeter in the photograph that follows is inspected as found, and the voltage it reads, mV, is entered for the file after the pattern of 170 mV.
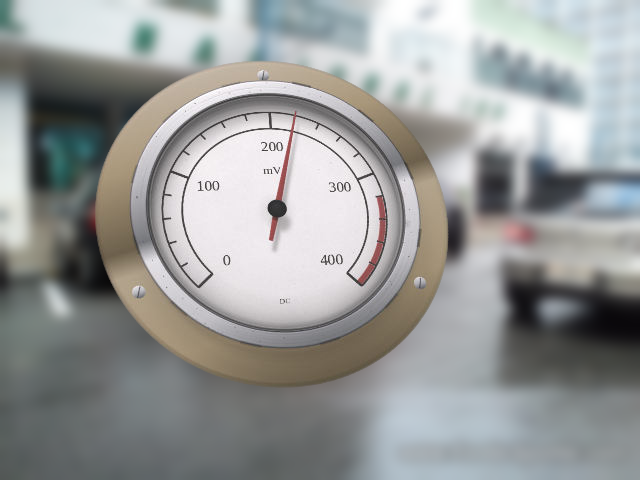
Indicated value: 220 mV
